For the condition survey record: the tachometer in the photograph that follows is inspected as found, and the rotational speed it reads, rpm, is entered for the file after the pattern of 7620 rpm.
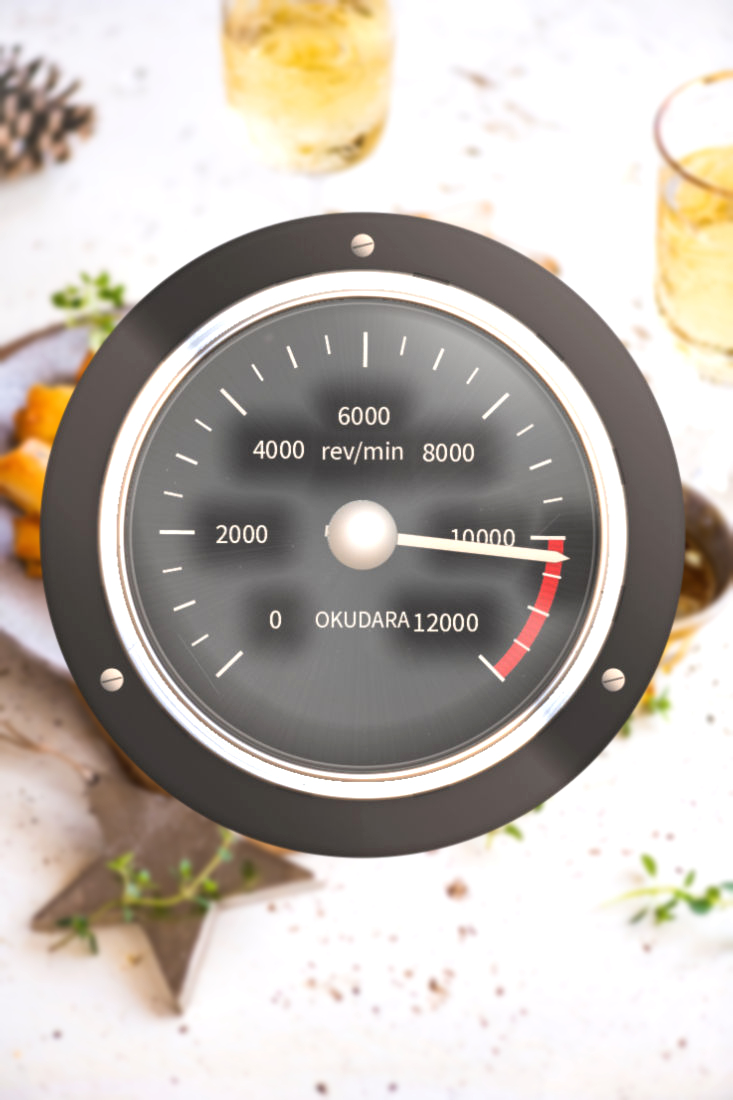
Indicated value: 10250 rpm
